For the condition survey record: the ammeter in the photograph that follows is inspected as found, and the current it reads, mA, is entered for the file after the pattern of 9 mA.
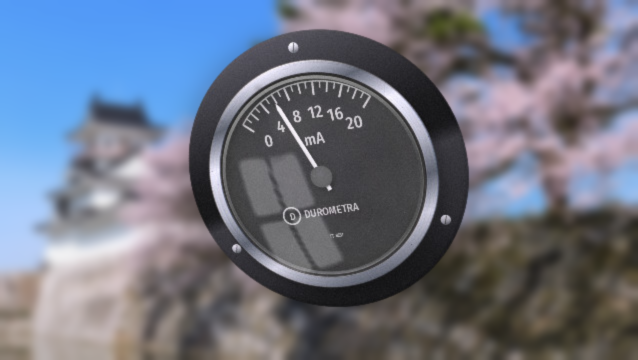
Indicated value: 6 mA
